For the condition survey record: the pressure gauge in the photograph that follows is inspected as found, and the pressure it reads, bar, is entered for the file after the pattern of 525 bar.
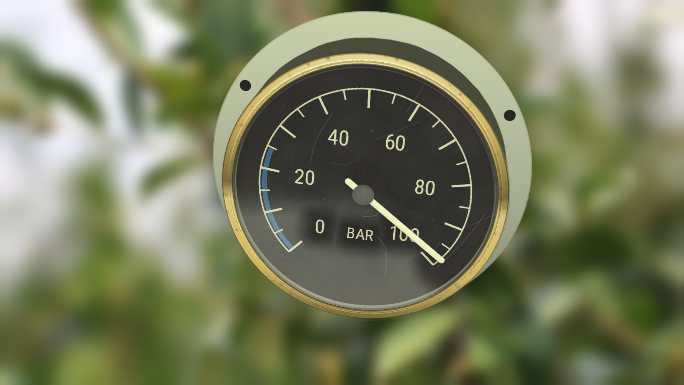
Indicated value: 97.5 bar
